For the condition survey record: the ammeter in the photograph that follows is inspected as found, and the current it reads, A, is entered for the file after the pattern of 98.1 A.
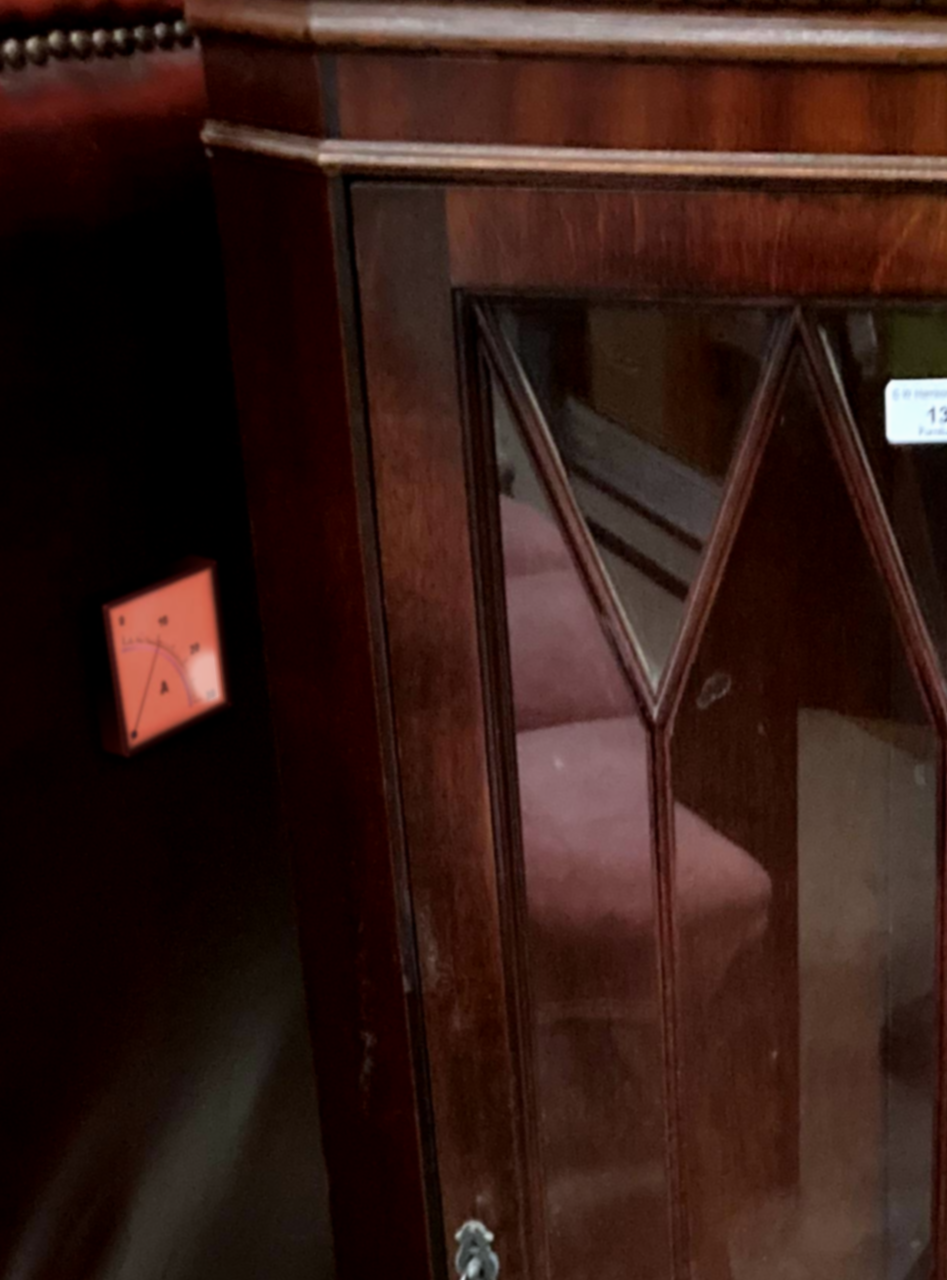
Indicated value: 10 A
